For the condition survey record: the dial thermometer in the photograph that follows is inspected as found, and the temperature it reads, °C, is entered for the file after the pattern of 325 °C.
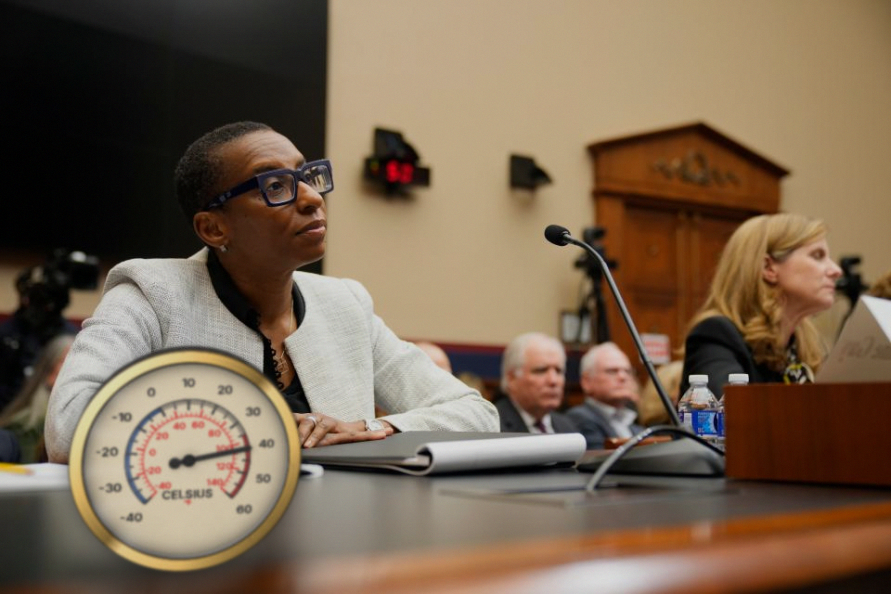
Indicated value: 40 °C
